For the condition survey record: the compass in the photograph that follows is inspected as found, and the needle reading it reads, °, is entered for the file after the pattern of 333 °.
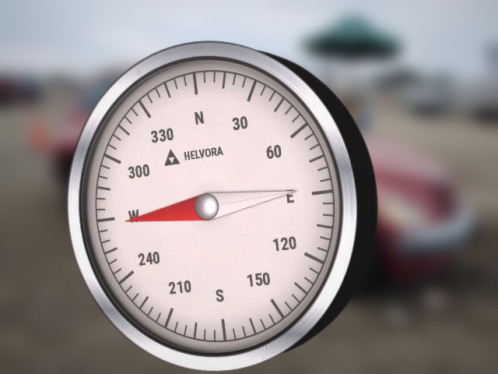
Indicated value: 267.5 °
